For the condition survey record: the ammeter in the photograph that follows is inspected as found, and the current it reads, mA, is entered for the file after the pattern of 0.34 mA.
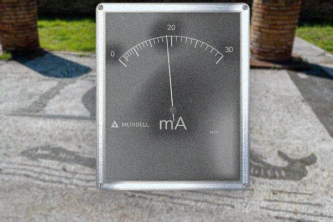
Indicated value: 19 mA
